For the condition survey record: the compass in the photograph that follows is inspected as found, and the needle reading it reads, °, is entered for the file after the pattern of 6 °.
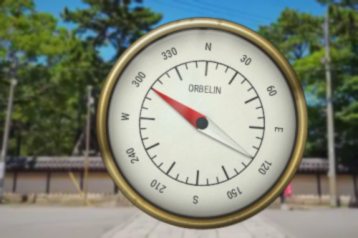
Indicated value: 300 °
